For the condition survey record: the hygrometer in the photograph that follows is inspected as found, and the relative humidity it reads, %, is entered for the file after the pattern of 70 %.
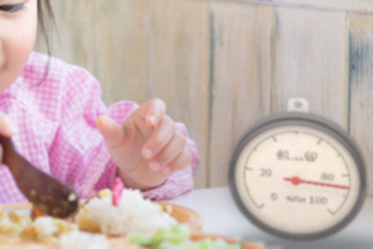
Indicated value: 85 %
